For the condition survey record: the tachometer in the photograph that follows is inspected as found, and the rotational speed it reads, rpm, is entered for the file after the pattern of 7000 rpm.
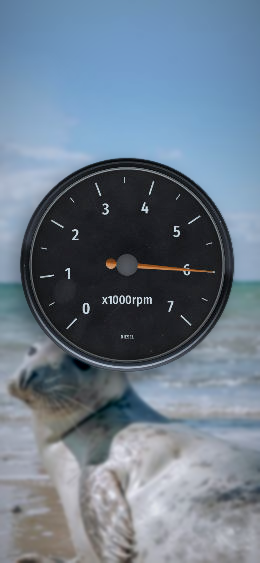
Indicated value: 6000 rpm
